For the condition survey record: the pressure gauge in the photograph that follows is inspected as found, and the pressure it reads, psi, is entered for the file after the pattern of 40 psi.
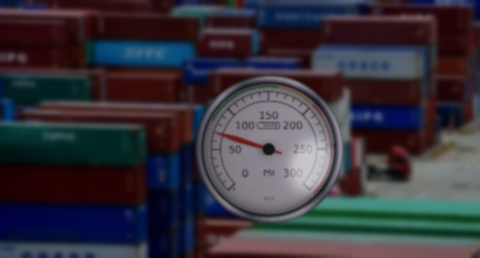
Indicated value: 70 psi
